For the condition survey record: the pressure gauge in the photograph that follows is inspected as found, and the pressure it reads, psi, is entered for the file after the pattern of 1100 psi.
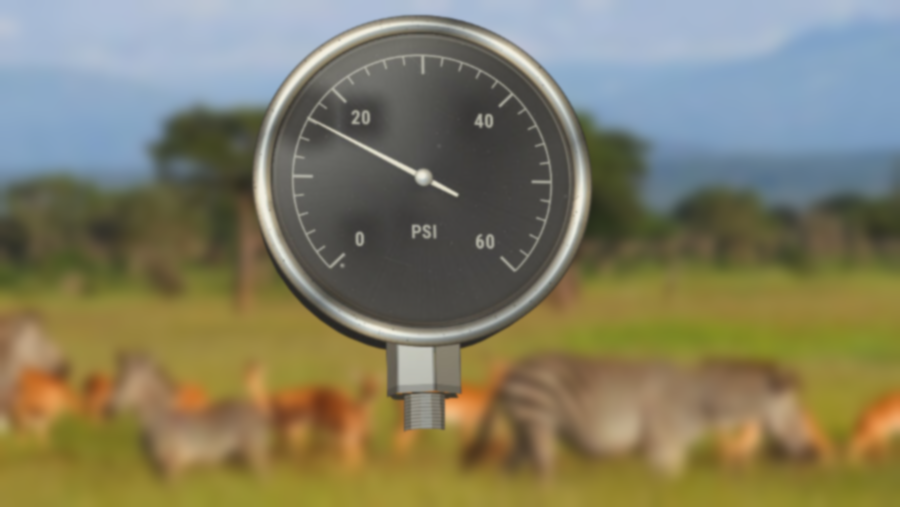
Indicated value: 16 psi
